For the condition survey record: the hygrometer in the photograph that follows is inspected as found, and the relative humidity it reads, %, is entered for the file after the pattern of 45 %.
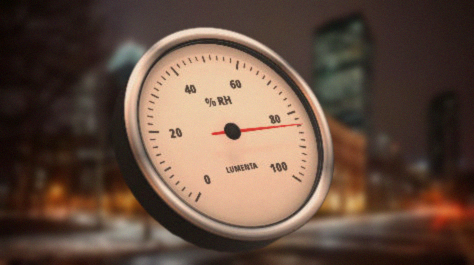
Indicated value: 84 %
